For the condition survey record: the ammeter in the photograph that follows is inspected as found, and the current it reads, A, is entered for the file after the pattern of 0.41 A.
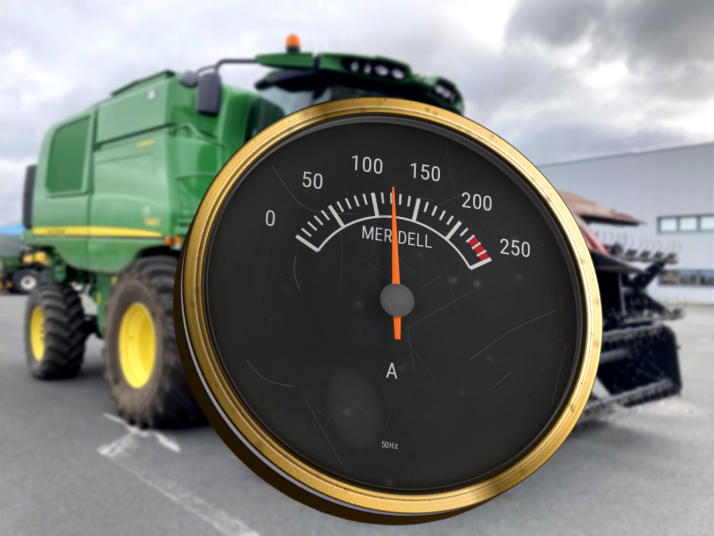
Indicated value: 120 A
